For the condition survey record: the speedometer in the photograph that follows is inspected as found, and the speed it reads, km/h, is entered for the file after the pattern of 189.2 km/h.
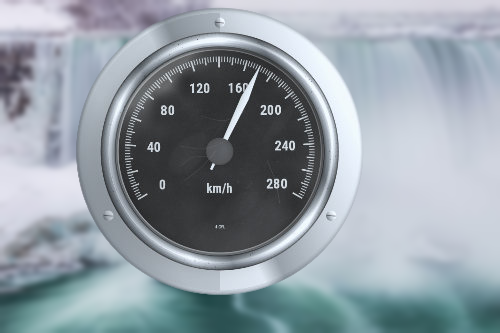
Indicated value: 170 km/h
